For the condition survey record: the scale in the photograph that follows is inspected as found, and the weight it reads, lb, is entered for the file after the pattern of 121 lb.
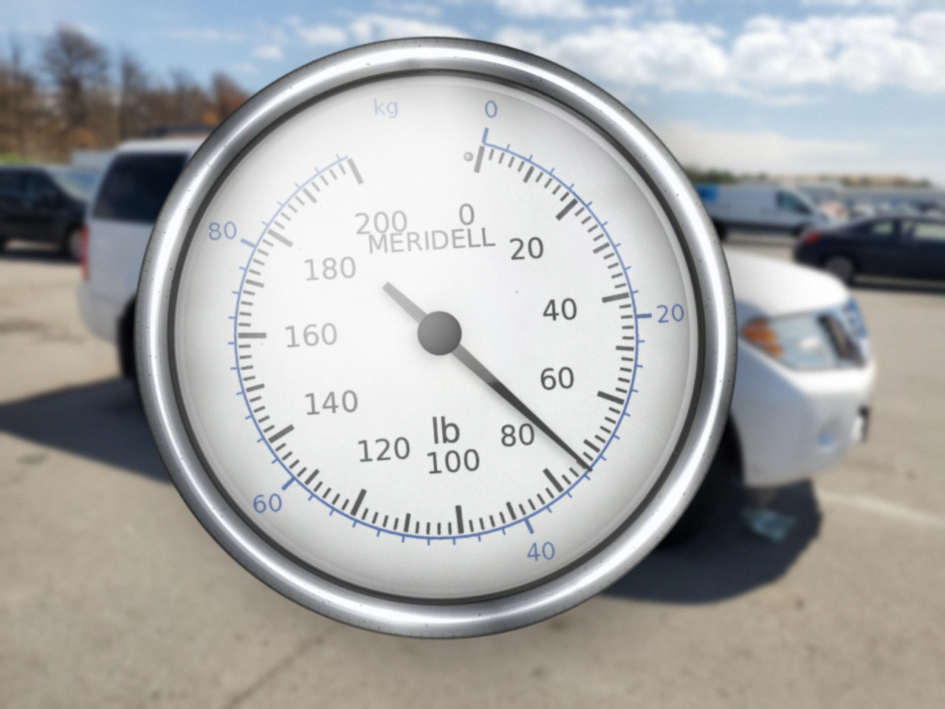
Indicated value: 74 lb
